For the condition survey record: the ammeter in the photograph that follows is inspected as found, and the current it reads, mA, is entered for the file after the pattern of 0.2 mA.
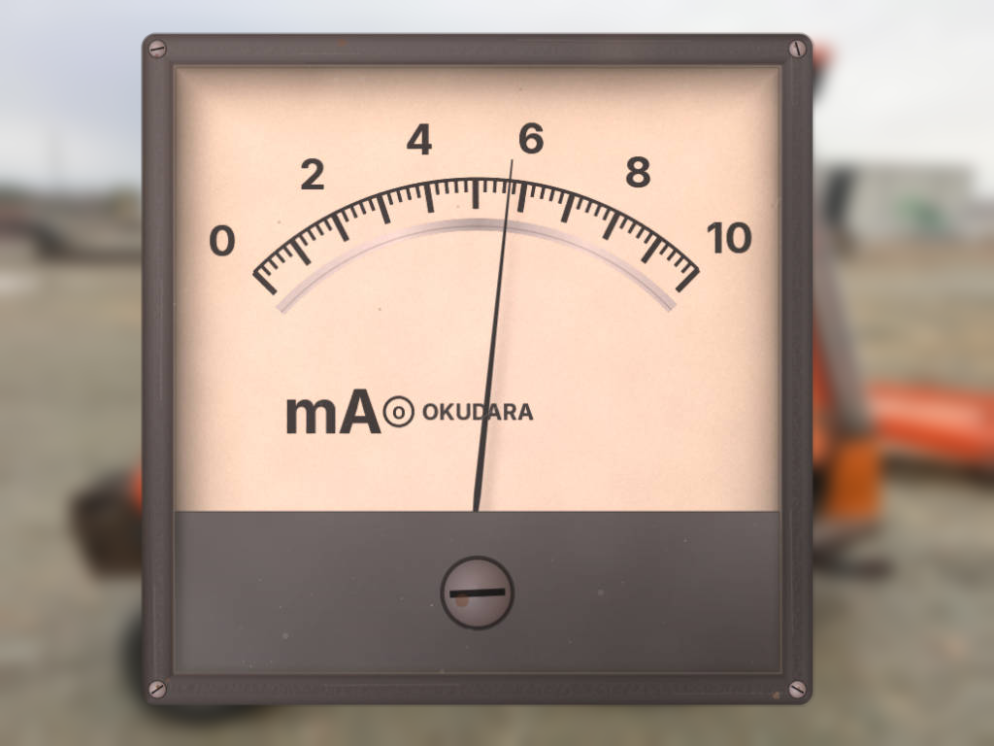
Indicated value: 5.7 mA
